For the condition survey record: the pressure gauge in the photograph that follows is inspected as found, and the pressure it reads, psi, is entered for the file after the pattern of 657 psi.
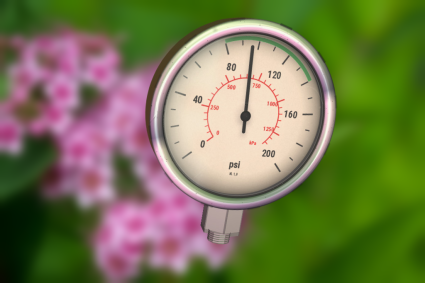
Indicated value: 95 psi
